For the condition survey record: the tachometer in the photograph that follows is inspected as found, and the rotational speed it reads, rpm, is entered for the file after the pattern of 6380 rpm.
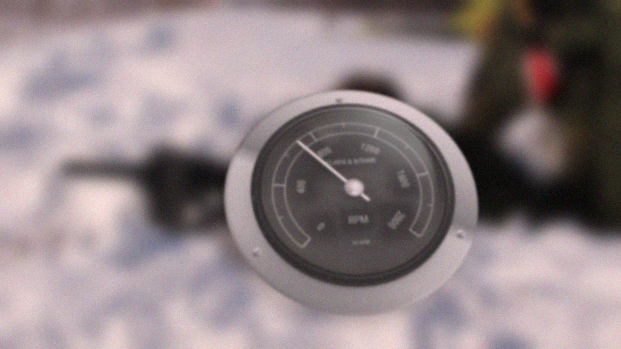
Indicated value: 700 rpm
